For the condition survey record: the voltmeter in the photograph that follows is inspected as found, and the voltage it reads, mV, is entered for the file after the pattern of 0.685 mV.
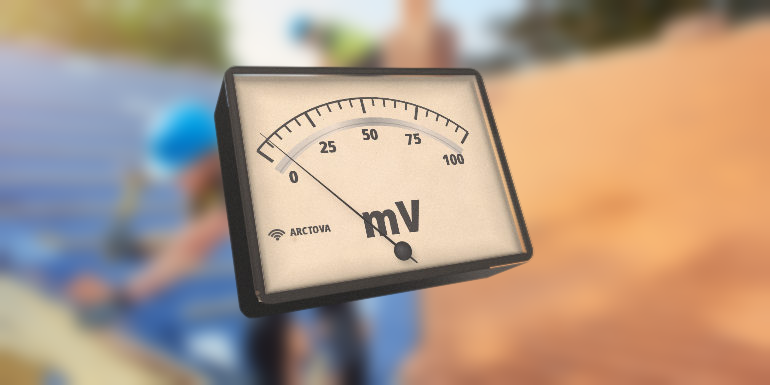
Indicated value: 5 mV
